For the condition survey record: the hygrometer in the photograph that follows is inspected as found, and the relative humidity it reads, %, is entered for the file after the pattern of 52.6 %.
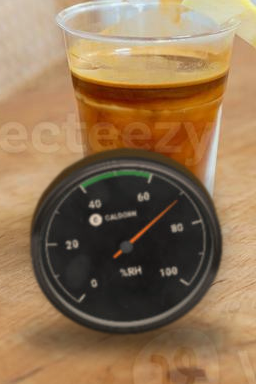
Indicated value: 70 %
